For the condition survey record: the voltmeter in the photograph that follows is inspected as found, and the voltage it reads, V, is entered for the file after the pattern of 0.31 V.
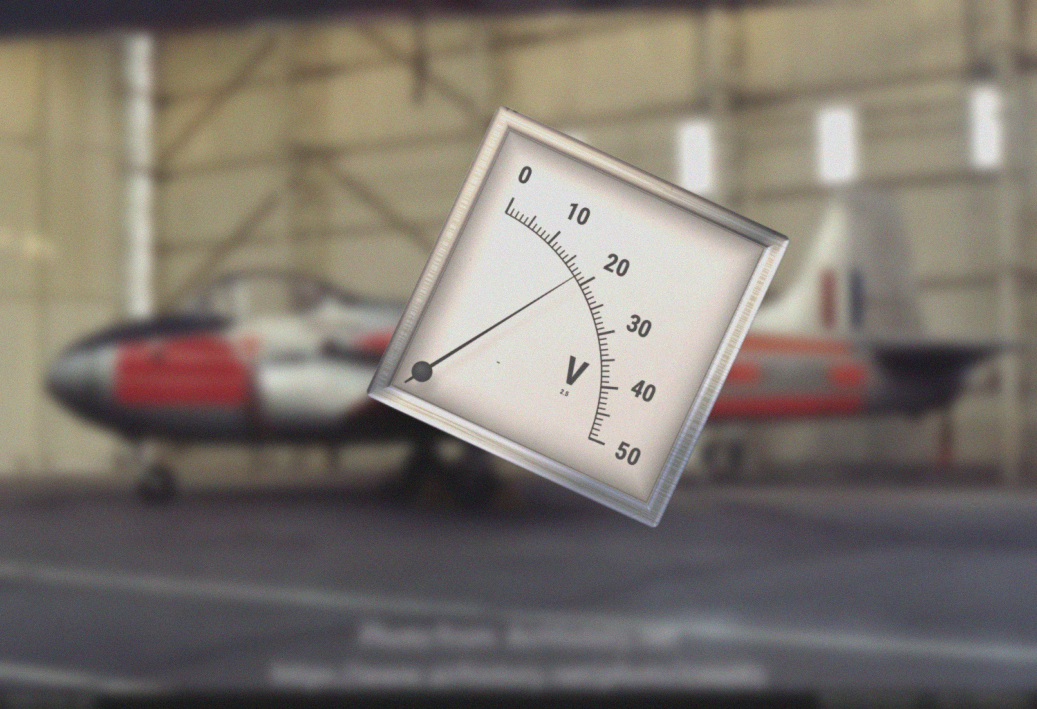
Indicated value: 18 V
